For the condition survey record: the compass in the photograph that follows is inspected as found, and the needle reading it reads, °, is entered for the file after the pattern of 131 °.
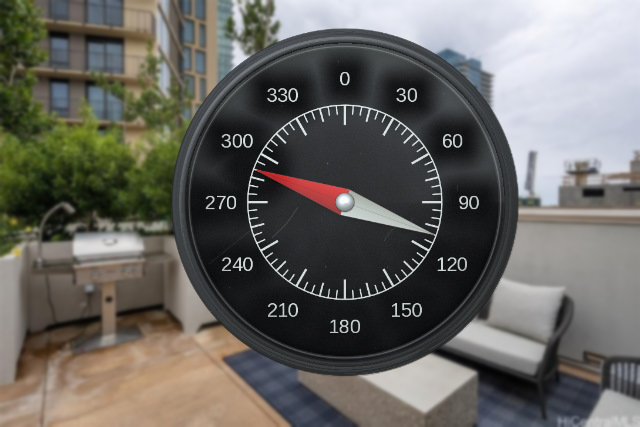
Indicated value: 290 °
